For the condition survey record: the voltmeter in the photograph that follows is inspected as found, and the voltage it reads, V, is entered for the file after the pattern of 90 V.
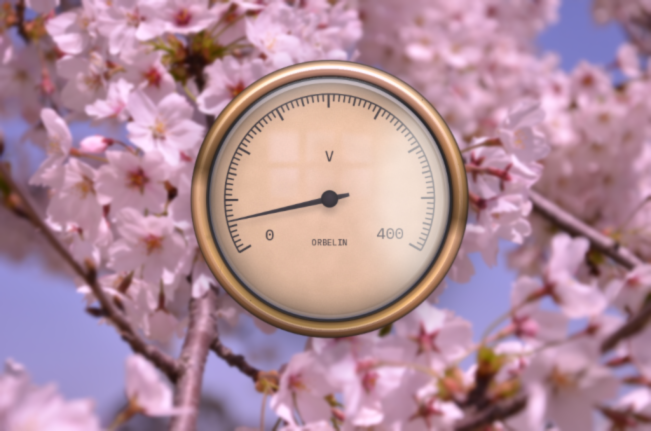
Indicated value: 30 V
